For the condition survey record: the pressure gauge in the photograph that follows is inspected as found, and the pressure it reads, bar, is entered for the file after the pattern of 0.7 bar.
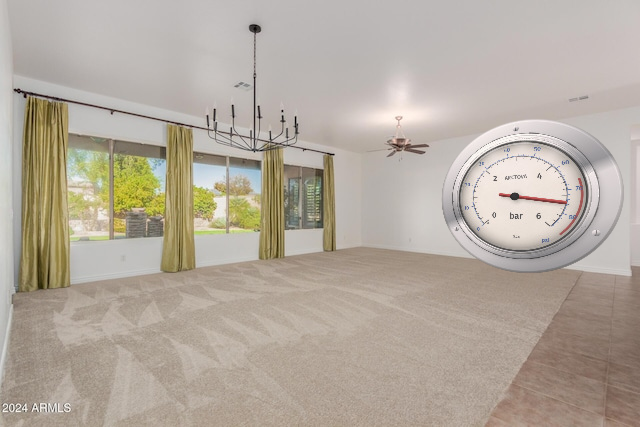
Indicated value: 5.2 bar
